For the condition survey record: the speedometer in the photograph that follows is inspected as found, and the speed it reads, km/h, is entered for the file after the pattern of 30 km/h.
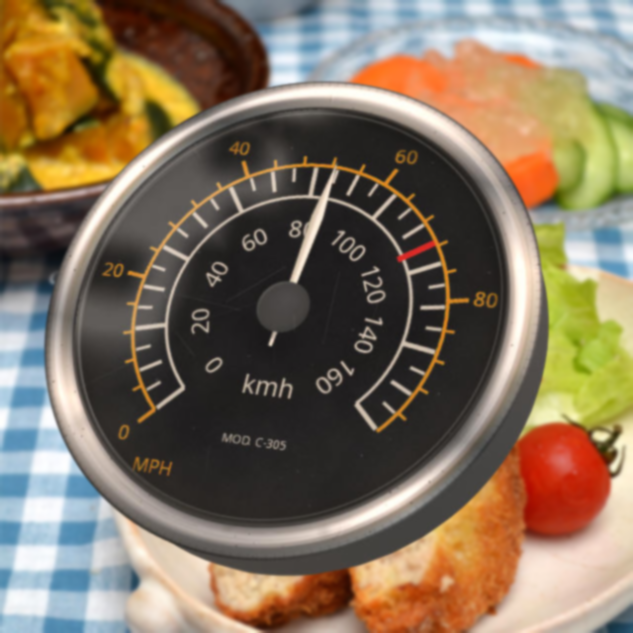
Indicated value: 85 km/h
